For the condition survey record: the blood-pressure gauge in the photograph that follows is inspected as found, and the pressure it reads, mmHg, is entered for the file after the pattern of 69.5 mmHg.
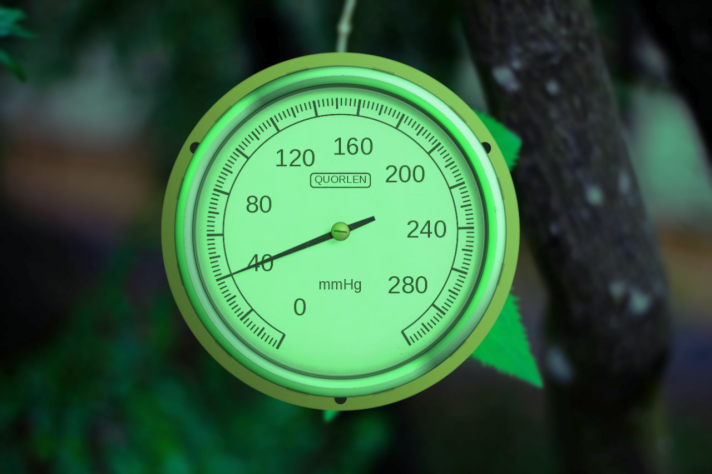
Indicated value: 40 mmHg
